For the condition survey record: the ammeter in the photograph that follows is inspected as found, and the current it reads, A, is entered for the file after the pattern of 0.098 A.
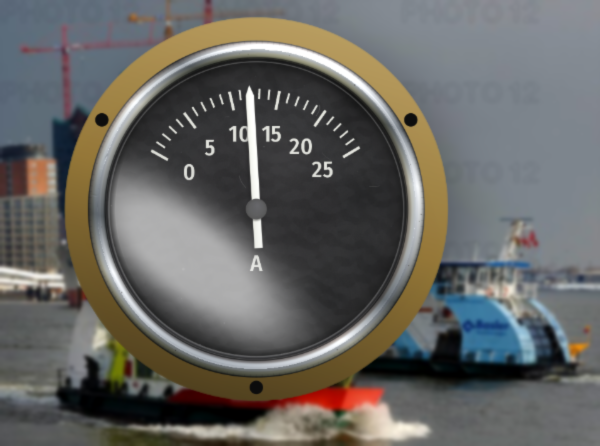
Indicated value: 12 A
